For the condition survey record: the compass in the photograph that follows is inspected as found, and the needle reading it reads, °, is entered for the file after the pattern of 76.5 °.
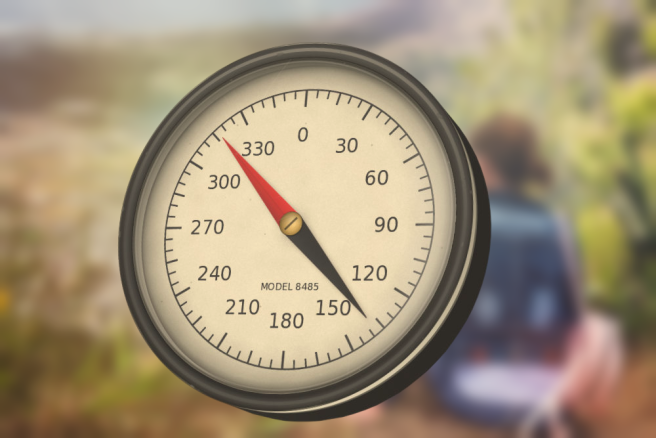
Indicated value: 317.5 °
